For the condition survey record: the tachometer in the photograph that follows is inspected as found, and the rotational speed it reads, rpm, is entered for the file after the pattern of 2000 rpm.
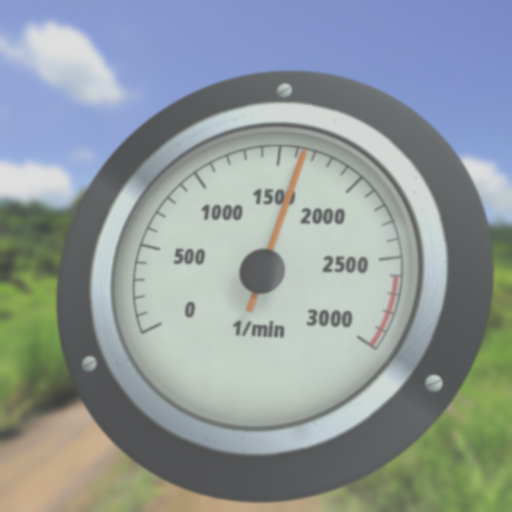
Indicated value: 1650 rpm
